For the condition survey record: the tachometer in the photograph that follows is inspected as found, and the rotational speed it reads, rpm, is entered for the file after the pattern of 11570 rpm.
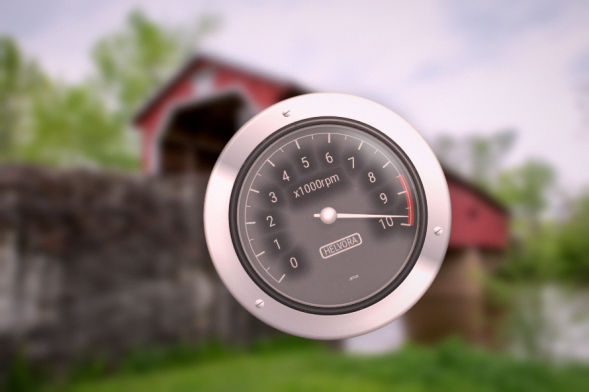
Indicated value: 9750 rpm
